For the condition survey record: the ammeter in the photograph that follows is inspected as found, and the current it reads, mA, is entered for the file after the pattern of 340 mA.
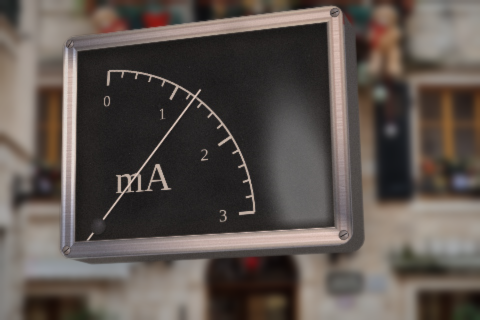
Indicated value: 1.3 mA
